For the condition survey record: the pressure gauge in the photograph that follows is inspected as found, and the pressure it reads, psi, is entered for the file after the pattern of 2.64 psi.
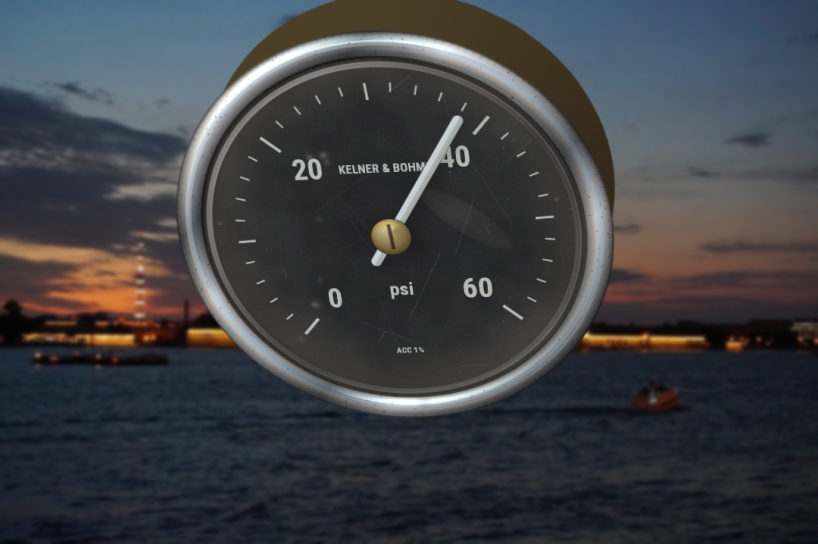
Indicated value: 38 psi
